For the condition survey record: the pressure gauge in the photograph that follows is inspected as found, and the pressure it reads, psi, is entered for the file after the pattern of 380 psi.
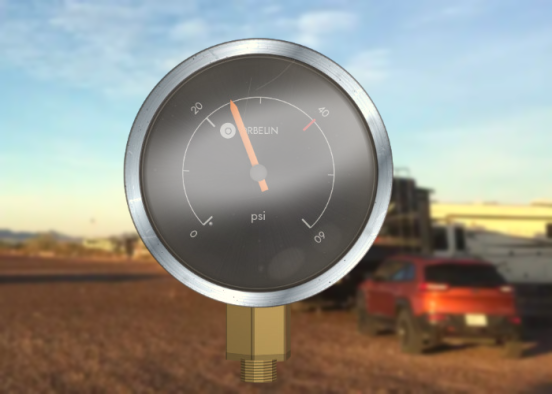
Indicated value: 25 psi
